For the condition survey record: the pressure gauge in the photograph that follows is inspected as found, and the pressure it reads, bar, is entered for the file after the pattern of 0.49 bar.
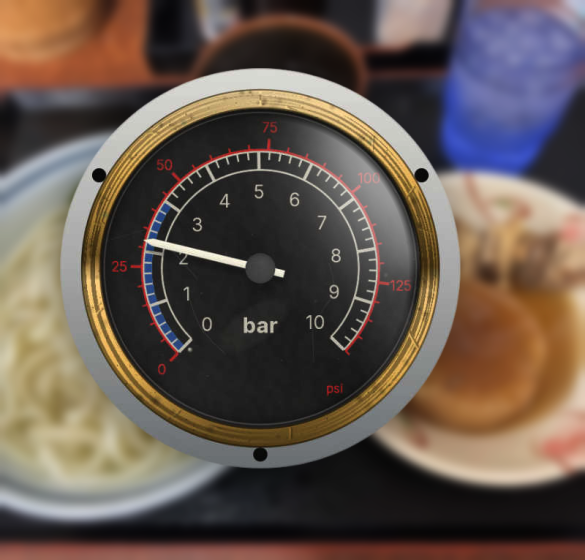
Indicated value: 2.2 bar
